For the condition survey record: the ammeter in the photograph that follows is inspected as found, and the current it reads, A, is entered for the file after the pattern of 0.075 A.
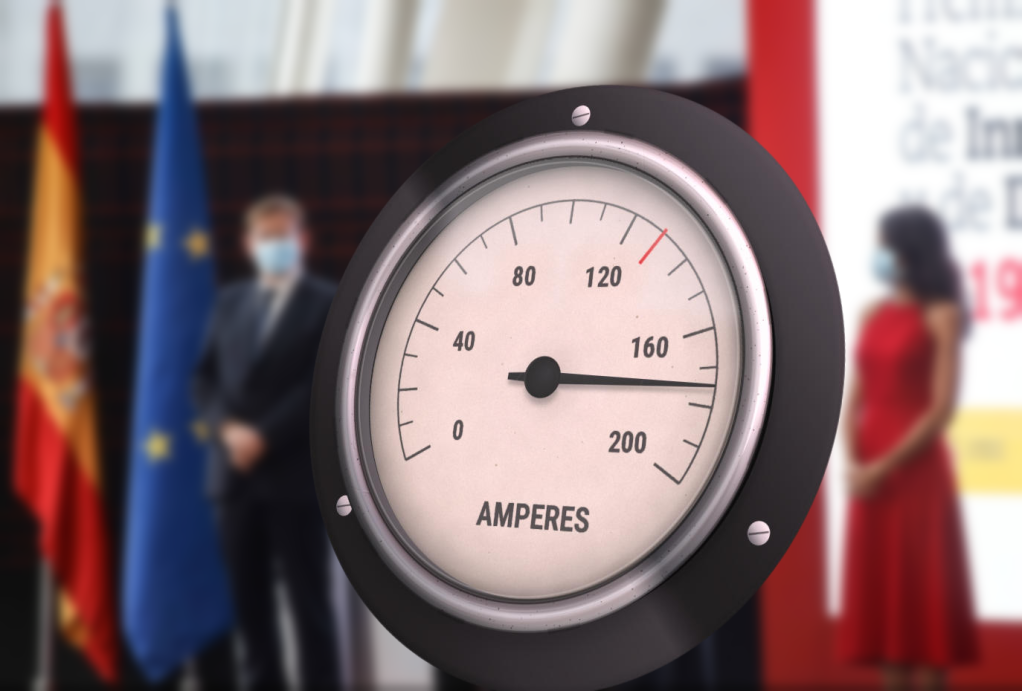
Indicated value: 175 A
